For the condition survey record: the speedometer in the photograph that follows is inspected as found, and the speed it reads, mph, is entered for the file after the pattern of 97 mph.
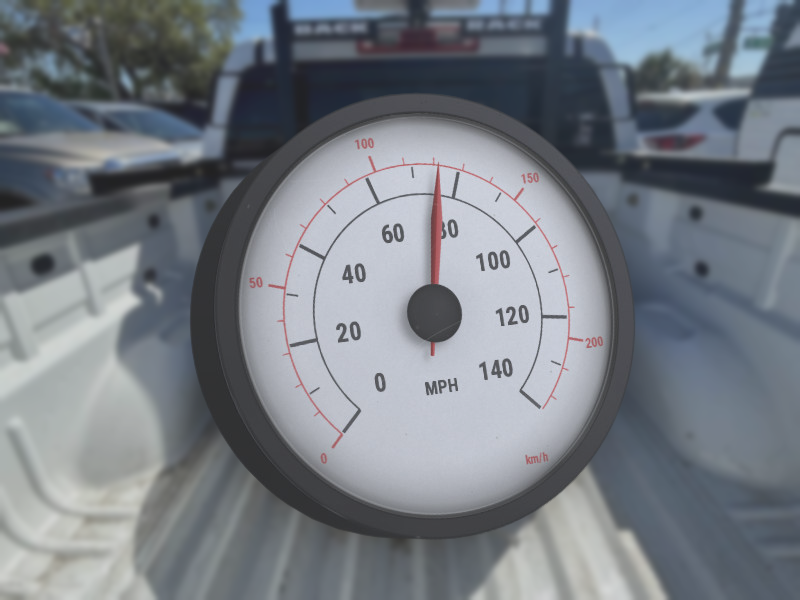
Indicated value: 75 mph
